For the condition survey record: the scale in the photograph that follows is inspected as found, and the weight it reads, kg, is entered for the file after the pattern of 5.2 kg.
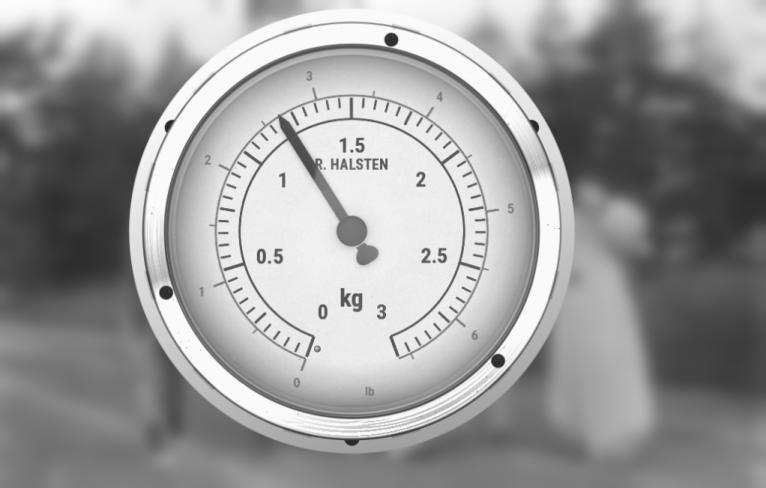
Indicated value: 1.2 kg
